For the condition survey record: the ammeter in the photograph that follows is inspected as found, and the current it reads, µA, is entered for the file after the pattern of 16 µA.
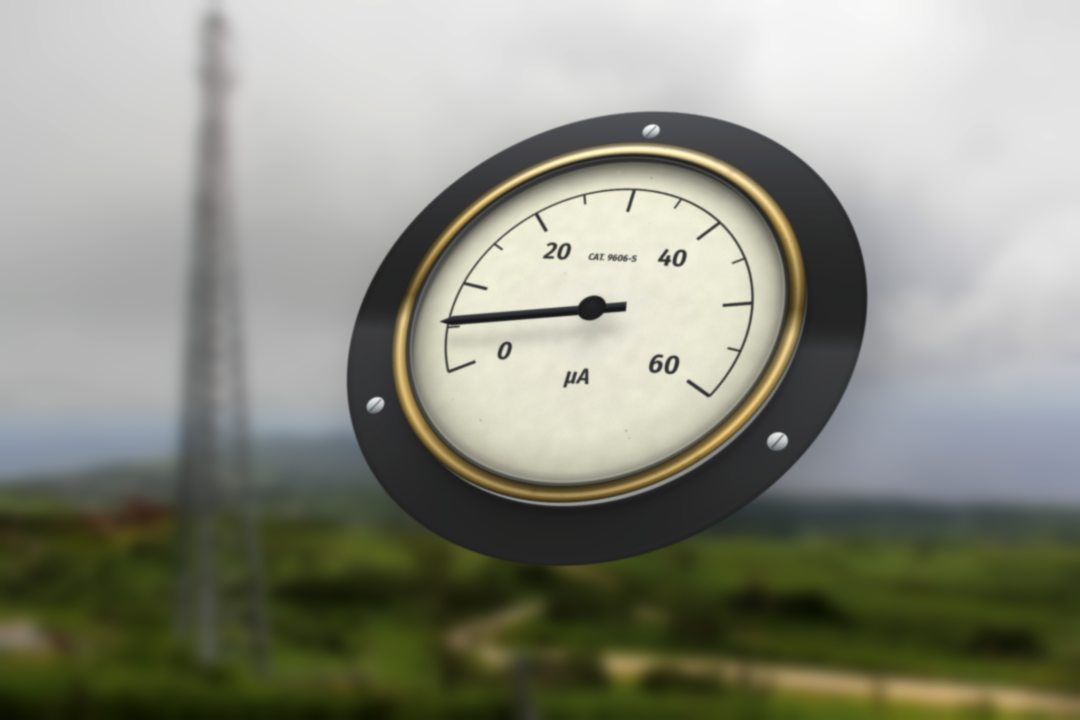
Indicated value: 5 µA
